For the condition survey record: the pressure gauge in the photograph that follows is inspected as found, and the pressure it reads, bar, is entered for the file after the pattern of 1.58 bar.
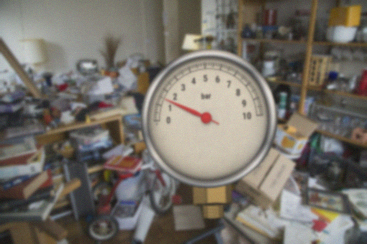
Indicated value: 1.5 bar
